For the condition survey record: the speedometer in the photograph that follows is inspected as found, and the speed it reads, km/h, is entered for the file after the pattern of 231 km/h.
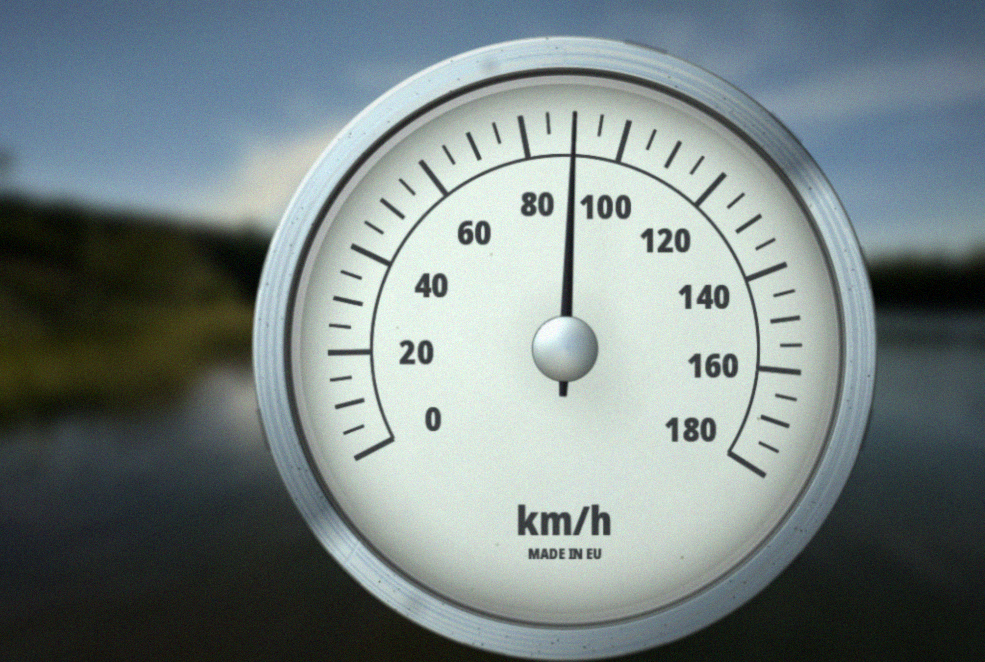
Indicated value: 90 km/h
